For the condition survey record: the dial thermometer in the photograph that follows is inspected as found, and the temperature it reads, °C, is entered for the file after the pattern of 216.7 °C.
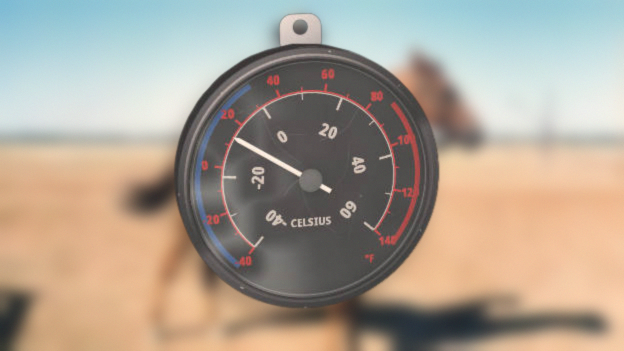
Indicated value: -10 °C
